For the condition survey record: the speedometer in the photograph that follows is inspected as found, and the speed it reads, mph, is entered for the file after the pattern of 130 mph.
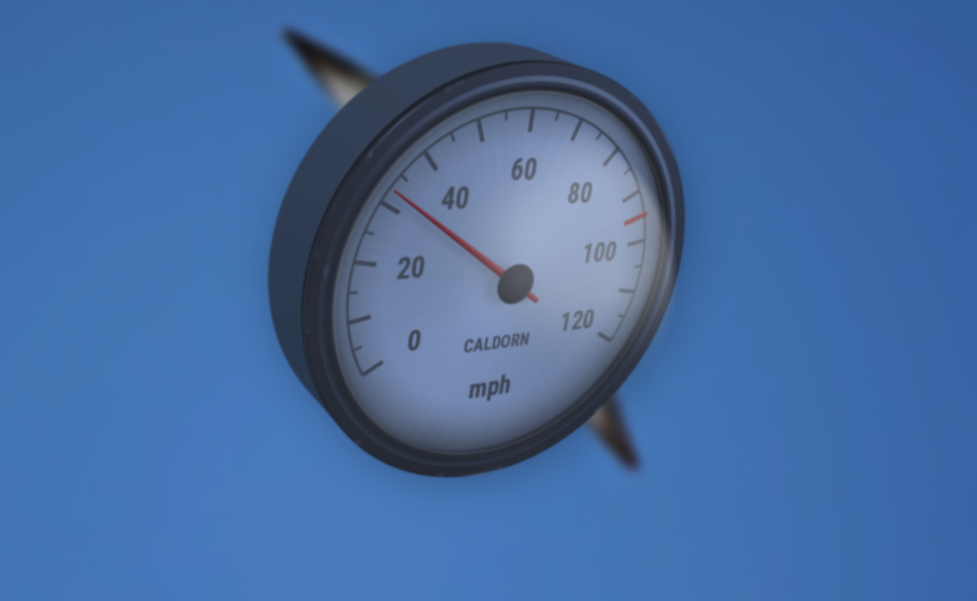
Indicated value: 32.5 mph
